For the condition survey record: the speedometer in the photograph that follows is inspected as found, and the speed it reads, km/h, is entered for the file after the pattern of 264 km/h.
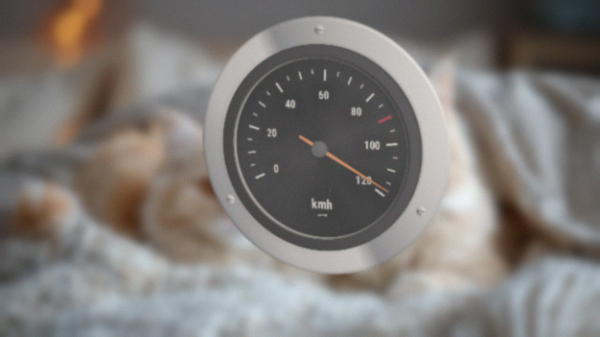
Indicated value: 117.5 km/h
